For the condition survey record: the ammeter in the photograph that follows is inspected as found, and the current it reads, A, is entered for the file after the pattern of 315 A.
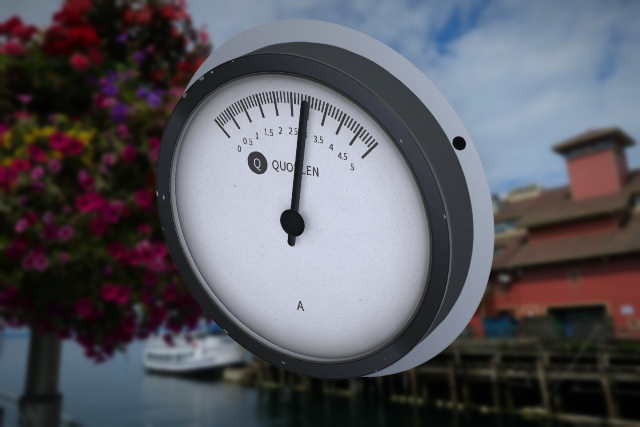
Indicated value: 3 A
